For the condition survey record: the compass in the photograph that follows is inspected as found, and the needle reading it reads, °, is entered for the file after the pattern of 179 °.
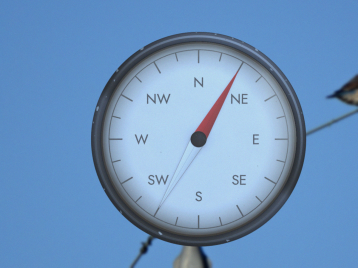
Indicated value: 30 °
